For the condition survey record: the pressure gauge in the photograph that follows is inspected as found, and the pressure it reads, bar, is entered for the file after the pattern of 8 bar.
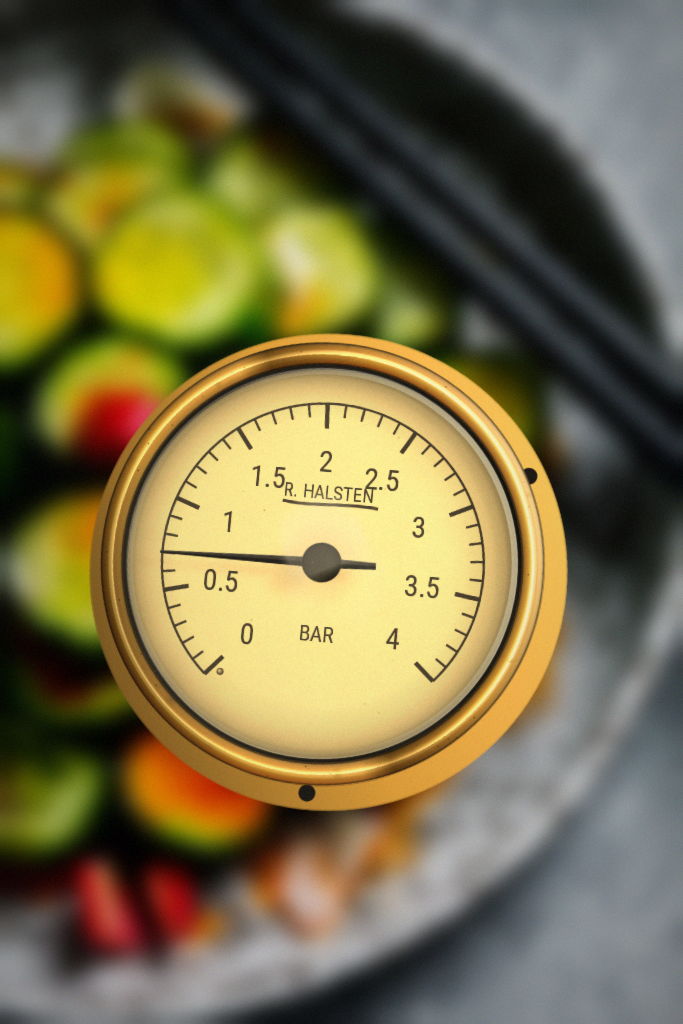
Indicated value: 0.7 bar
